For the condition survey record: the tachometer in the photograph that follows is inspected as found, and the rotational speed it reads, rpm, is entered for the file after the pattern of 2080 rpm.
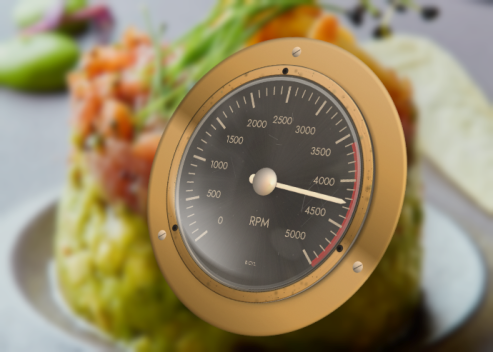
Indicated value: 4250 rpm
